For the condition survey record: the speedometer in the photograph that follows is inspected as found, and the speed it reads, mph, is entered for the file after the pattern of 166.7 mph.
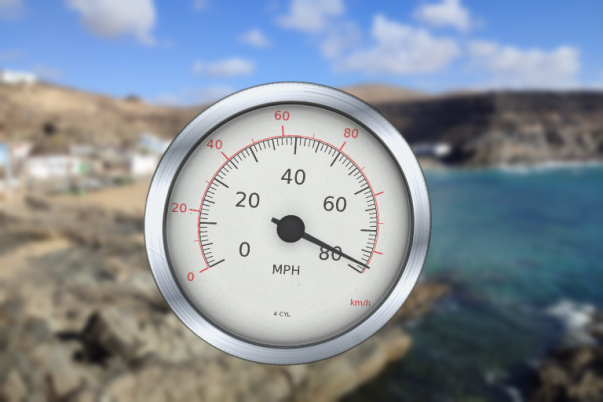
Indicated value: 78 mph
